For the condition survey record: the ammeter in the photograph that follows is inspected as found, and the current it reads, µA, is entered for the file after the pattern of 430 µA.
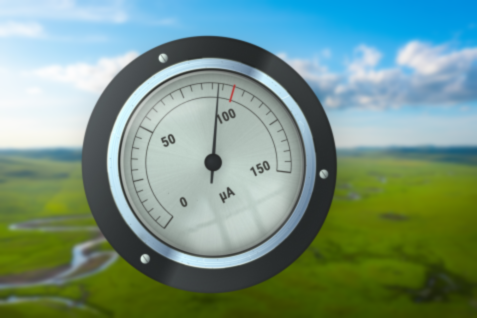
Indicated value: 92.5 µA
